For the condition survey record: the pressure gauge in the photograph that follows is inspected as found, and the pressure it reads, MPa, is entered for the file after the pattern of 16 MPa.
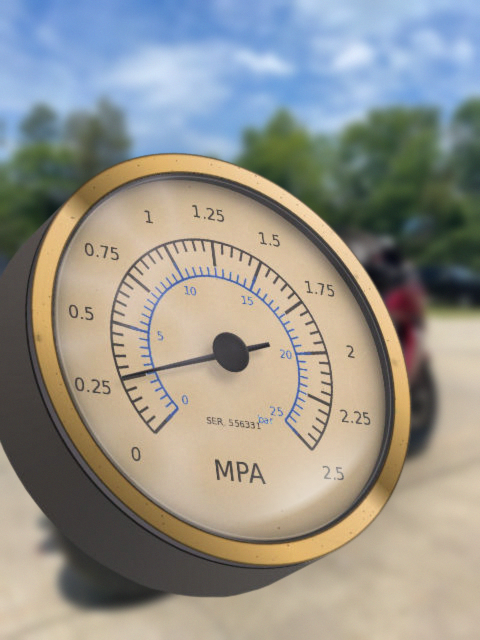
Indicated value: 0.25 MPa
